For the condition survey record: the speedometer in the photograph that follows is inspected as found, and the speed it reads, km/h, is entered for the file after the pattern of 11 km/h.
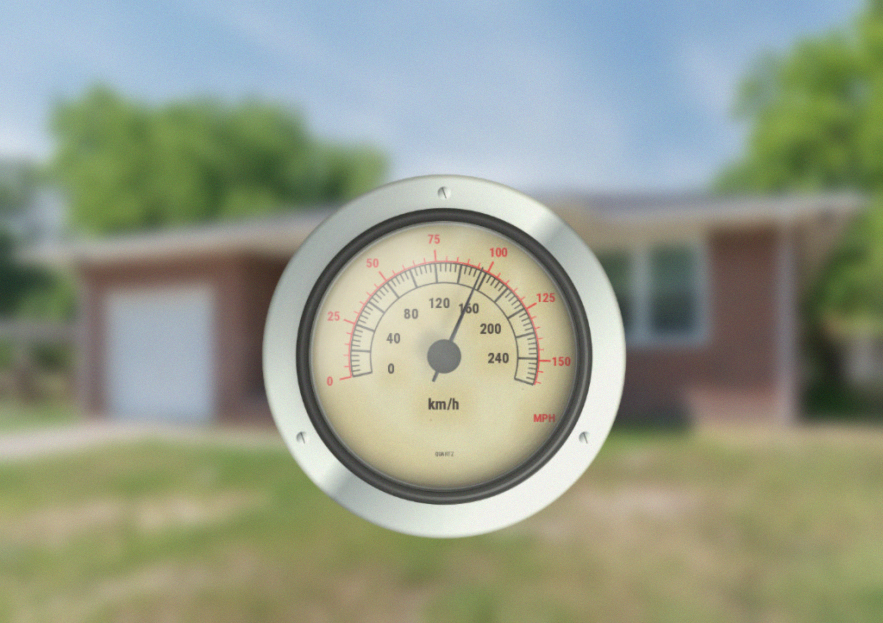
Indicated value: 156 km/h
